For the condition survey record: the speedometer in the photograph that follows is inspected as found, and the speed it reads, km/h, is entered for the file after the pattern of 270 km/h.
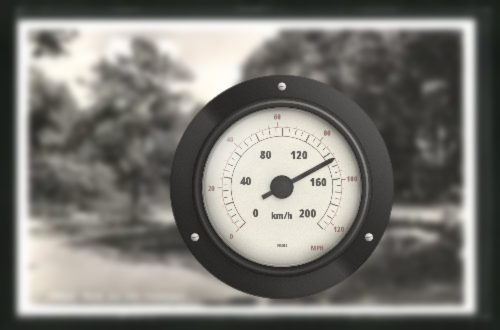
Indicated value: 145 km/h
